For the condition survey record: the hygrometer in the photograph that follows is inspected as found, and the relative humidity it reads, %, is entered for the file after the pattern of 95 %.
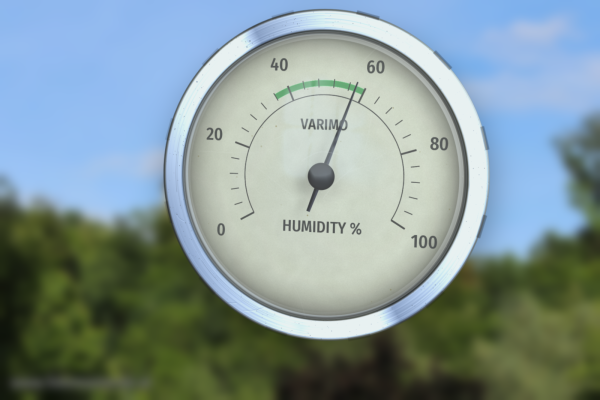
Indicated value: 58 %
